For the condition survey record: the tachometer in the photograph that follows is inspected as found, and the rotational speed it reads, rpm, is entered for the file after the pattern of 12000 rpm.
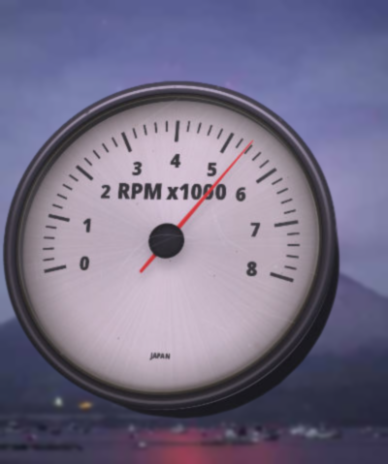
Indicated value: 5400 rpm
